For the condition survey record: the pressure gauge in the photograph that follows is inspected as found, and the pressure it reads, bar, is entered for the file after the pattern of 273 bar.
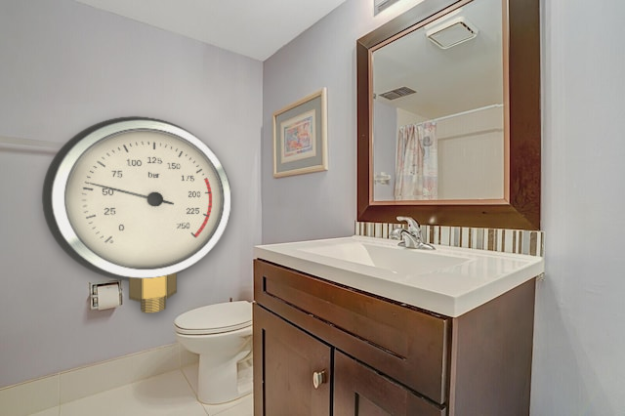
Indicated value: 55 bar
